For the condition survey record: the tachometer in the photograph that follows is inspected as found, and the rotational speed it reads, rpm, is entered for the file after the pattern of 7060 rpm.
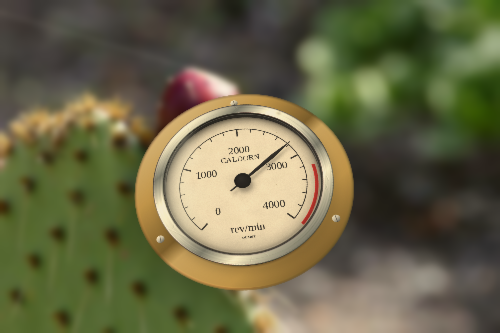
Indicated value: 2800 rpm
